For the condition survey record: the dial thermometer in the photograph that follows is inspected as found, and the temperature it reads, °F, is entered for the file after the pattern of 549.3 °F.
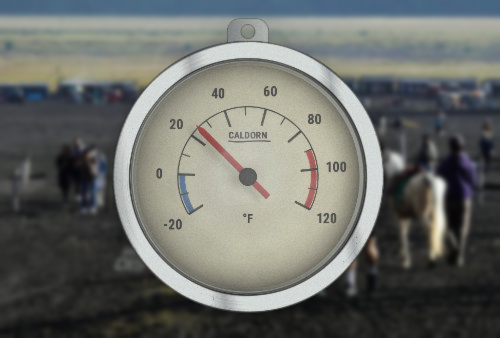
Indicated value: 25 °F
